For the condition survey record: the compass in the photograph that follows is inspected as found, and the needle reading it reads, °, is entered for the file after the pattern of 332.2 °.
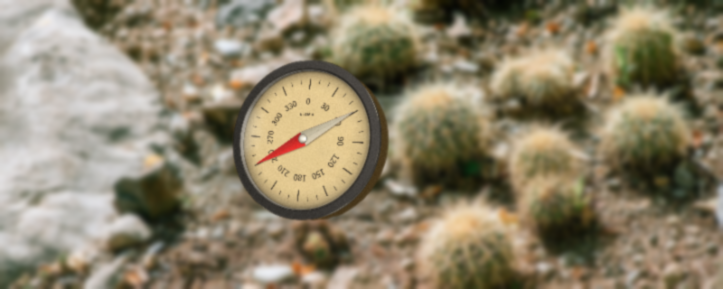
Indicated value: 240 °
